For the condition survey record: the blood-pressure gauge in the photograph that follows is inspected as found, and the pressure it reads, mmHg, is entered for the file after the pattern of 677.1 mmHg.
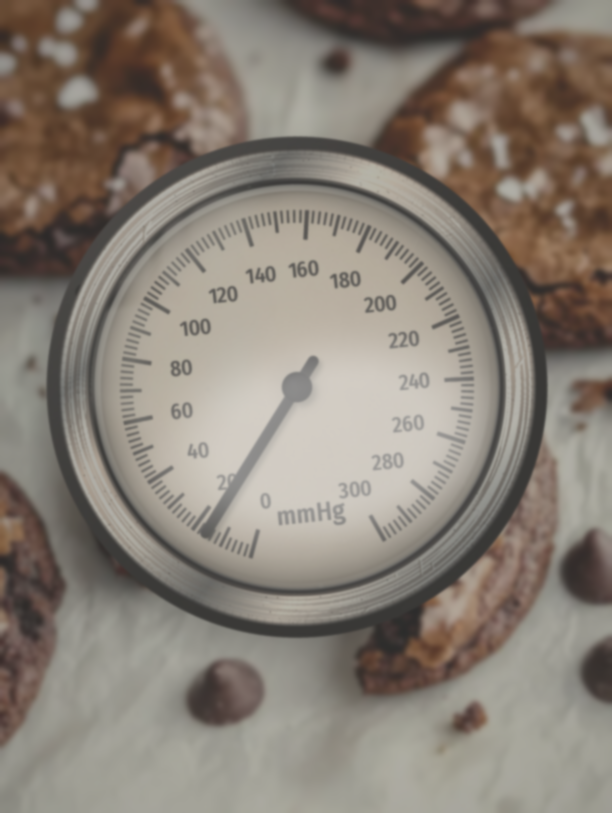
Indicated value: 16 mmHg
